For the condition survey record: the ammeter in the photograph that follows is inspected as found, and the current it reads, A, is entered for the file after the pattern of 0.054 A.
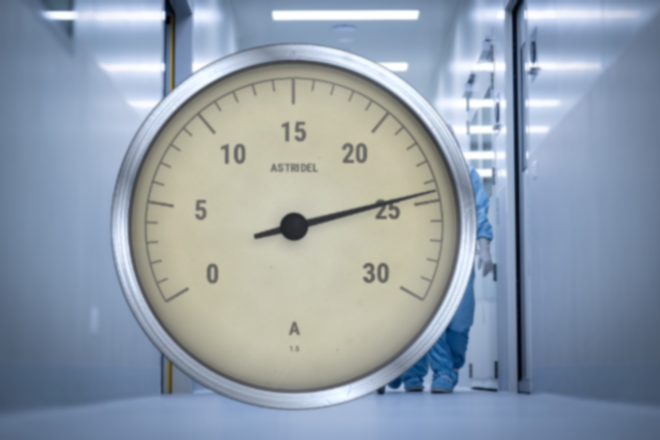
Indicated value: 24.5 A
